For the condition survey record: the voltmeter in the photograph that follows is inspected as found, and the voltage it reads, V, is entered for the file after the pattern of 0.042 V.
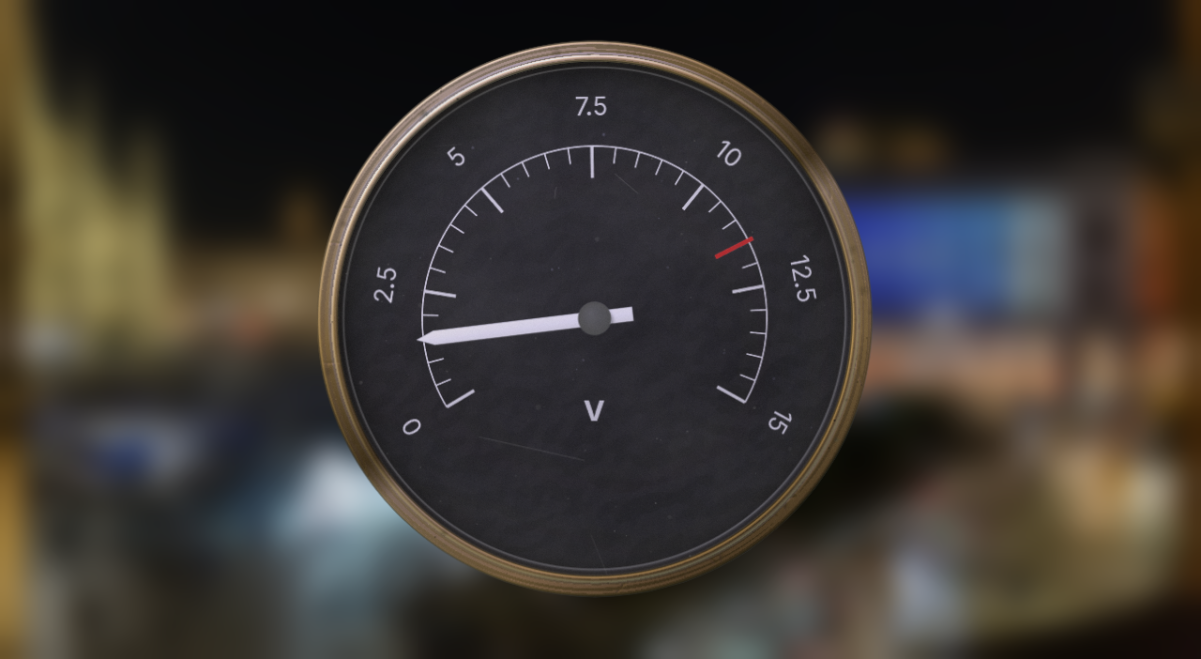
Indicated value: 1.5 V
